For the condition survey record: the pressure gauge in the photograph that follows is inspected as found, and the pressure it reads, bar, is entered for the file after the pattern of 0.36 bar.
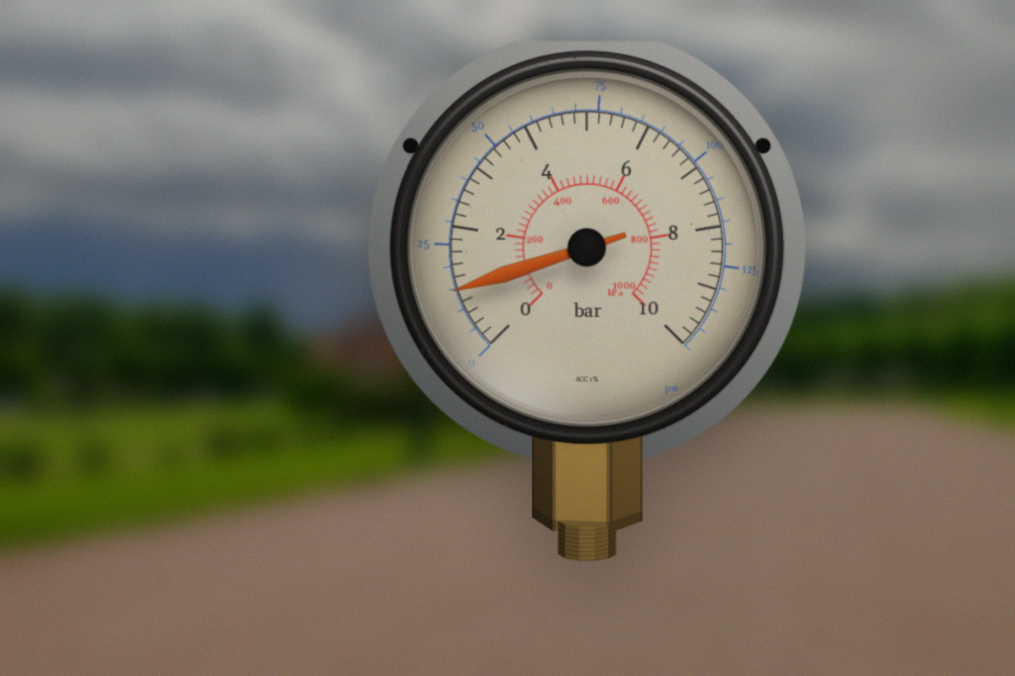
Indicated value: 1 bar
